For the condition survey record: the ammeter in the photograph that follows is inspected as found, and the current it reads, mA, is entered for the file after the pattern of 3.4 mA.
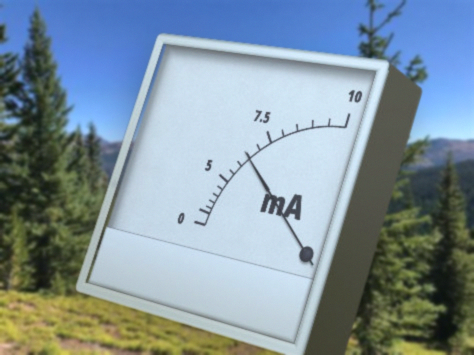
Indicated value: 6.5 mA
